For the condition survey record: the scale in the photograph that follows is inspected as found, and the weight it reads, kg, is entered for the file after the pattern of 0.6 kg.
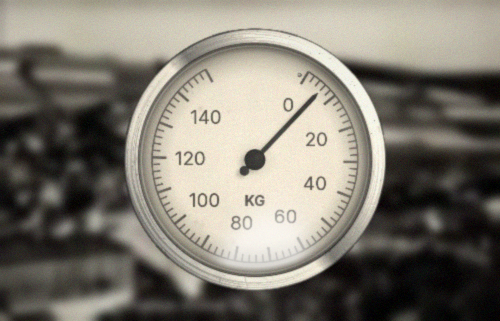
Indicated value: 6 kg
